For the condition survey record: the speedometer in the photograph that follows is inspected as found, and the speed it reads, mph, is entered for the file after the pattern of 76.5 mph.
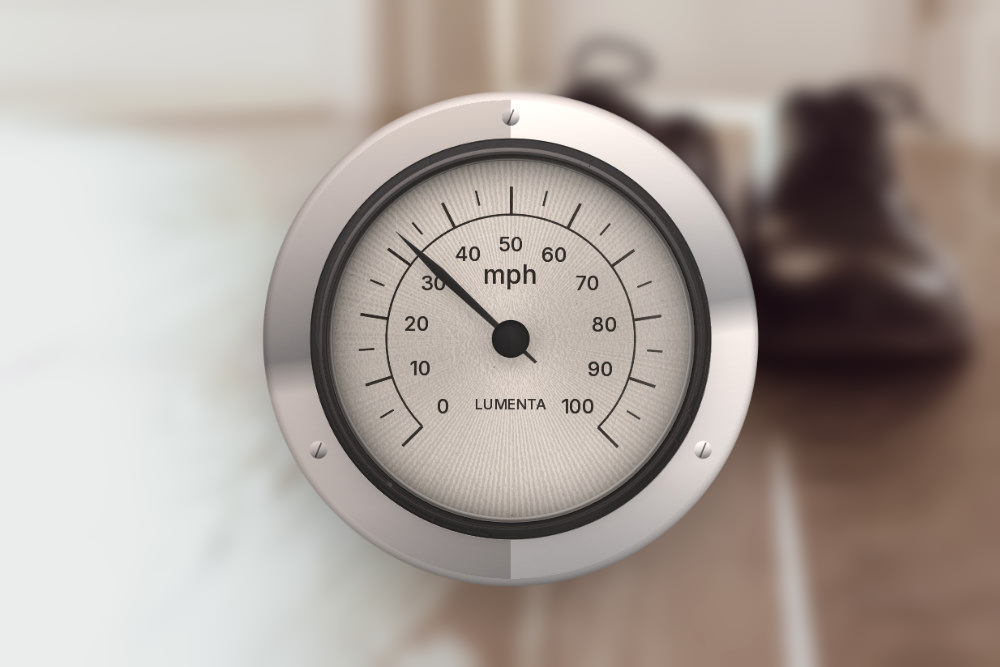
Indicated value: 32.5 mph
